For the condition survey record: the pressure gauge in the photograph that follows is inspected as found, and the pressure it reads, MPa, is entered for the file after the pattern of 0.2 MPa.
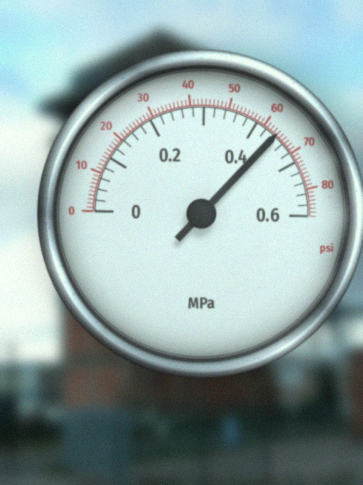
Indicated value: 0.44 MPa
